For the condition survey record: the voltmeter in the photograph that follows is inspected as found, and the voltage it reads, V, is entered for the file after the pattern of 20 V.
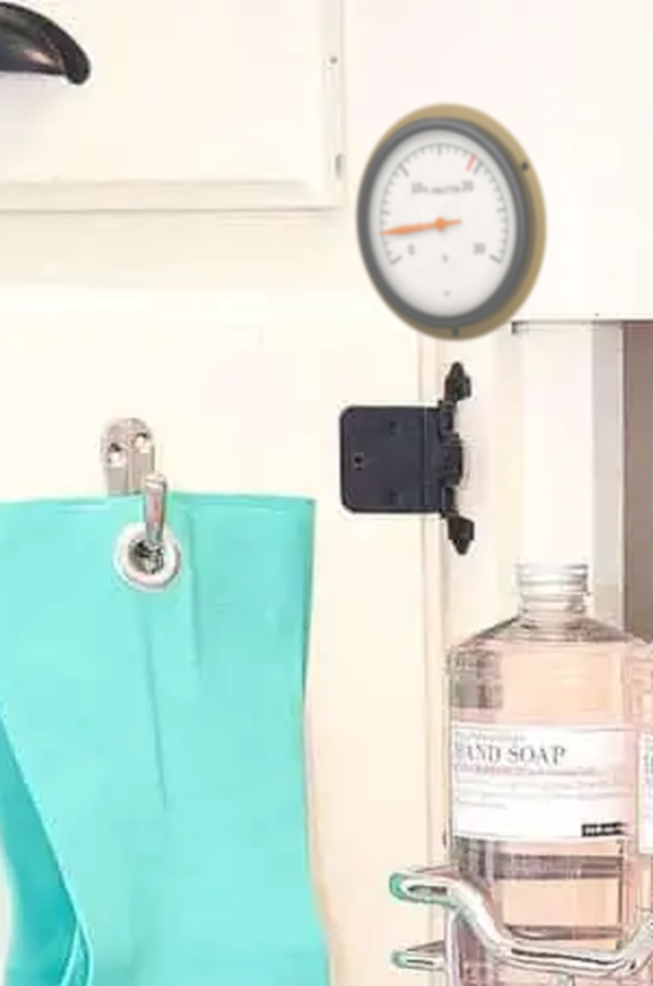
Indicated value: 3 V
